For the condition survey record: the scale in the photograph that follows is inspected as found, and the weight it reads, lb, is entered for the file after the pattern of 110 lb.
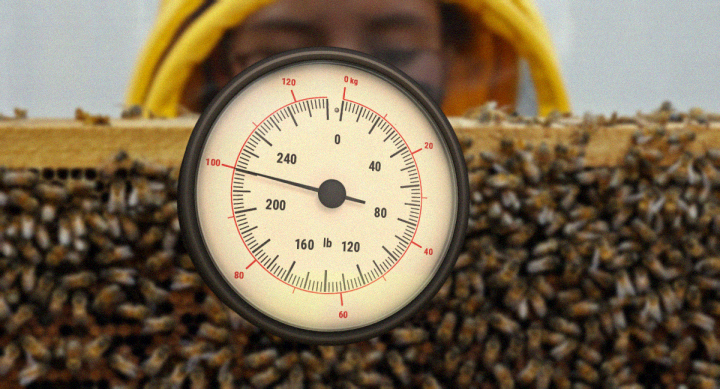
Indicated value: 220 lb
